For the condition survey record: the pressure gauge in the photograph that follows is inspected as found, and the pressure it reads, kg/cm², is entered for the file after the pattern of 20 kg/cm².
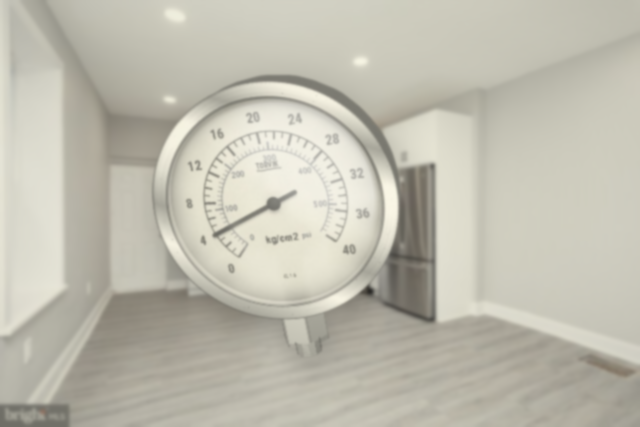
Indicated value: 4 kg/cm²
